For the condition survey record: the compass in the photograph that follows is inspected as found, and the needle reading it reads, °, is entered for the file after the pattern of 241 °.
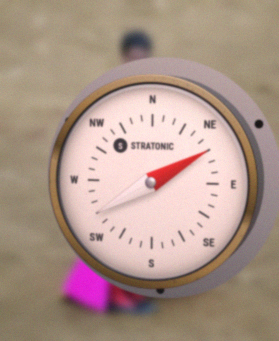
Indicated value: 60 °
